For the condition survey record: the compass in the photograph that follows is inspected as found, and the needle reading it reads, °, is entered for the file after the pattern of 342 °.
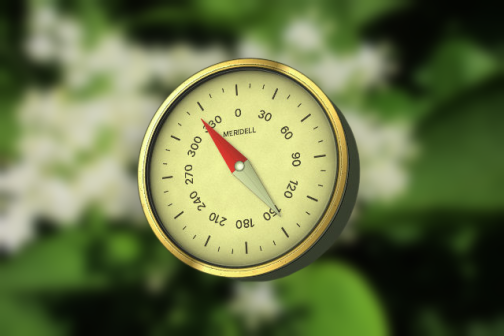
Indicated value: 325 °
